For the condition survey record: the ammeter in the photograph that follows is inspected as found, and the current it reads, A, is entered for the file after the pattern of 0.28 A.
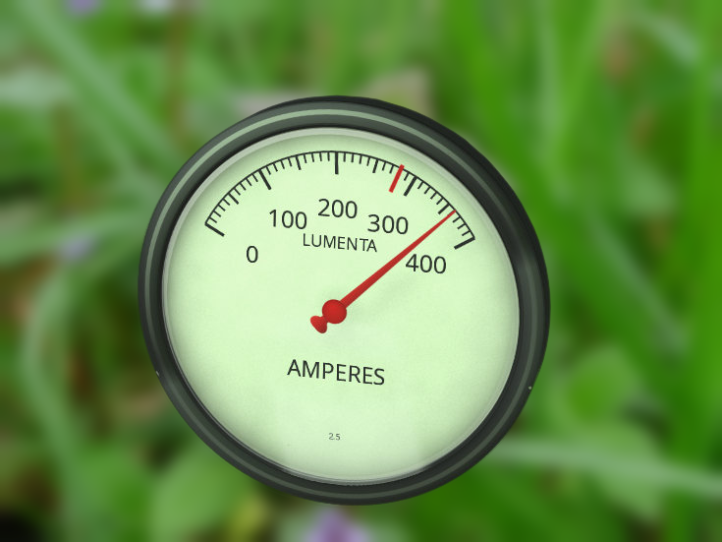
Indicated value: 360 A
